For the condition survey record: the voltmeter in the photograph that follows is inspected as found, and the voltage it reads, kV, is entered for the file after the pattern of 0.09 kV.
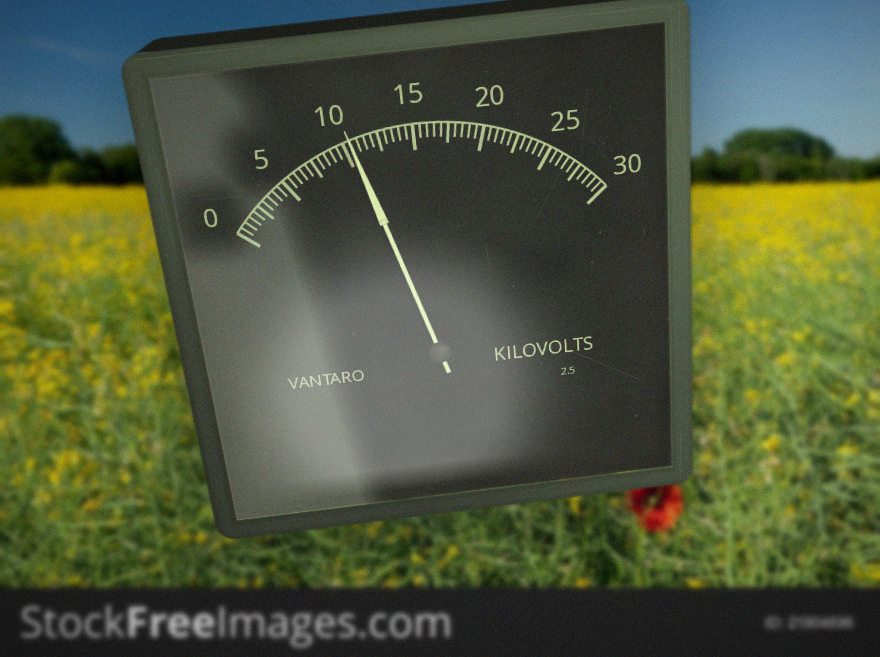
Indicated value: 10.5 kV
